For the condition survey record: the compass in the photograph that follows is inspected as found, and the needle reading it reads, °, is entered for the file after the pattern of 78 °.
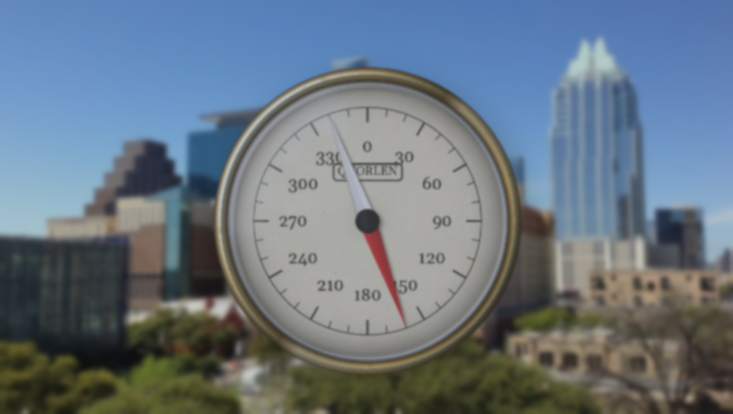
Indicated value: 160 °
